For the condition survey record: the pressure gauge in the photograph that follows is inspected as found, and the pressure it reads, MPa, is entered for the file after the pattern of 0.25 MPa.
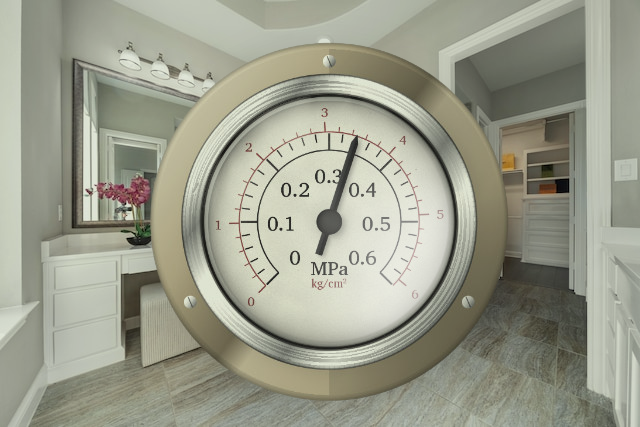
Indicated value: 0.34 MPa
